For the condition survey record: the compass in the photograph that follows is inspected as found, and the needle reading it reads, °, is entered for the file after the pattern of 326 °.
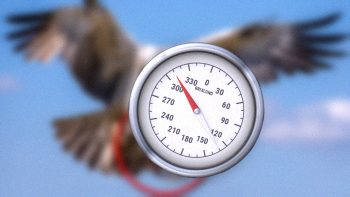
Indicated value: 310 °
